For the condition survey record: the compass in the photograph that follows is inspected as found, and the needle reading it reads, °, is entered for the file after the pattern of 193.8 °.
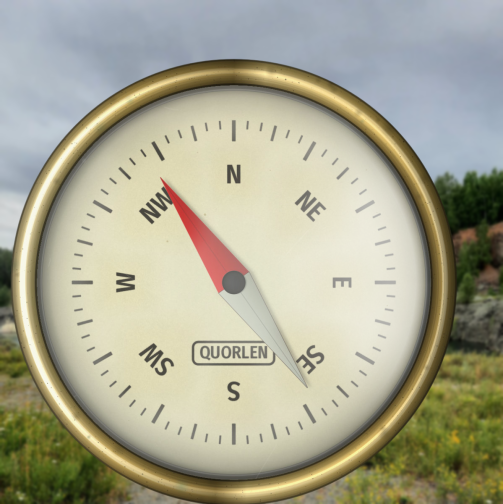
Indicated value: 325 °
